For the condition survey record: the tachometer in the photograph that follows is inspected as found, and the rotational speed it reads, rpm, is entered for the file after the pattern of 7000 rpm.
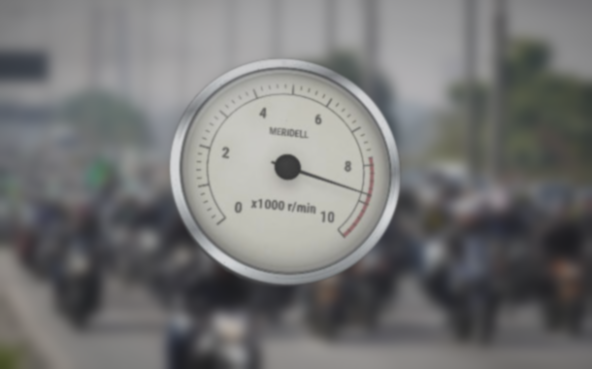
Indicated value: 8800 rpm
